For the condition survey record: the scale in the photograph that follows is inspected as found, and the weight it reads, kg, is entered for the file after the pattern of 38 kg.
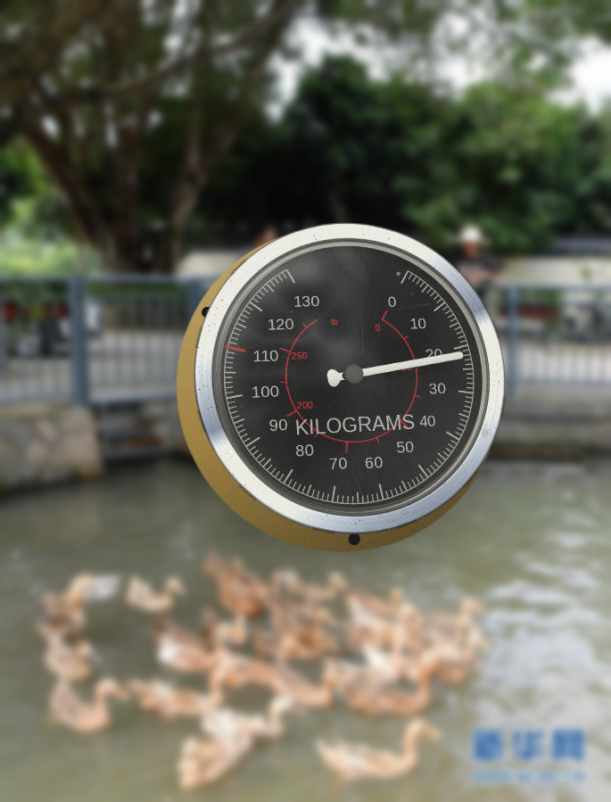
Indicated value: 22 kg
